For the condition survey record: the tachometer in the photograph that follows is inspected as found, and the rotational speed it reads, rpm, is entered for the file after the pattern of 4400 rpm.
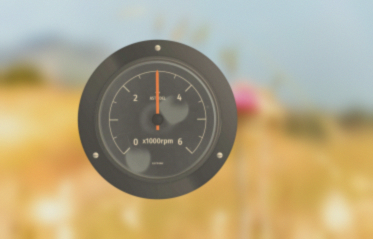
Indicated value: 3000 rpm
